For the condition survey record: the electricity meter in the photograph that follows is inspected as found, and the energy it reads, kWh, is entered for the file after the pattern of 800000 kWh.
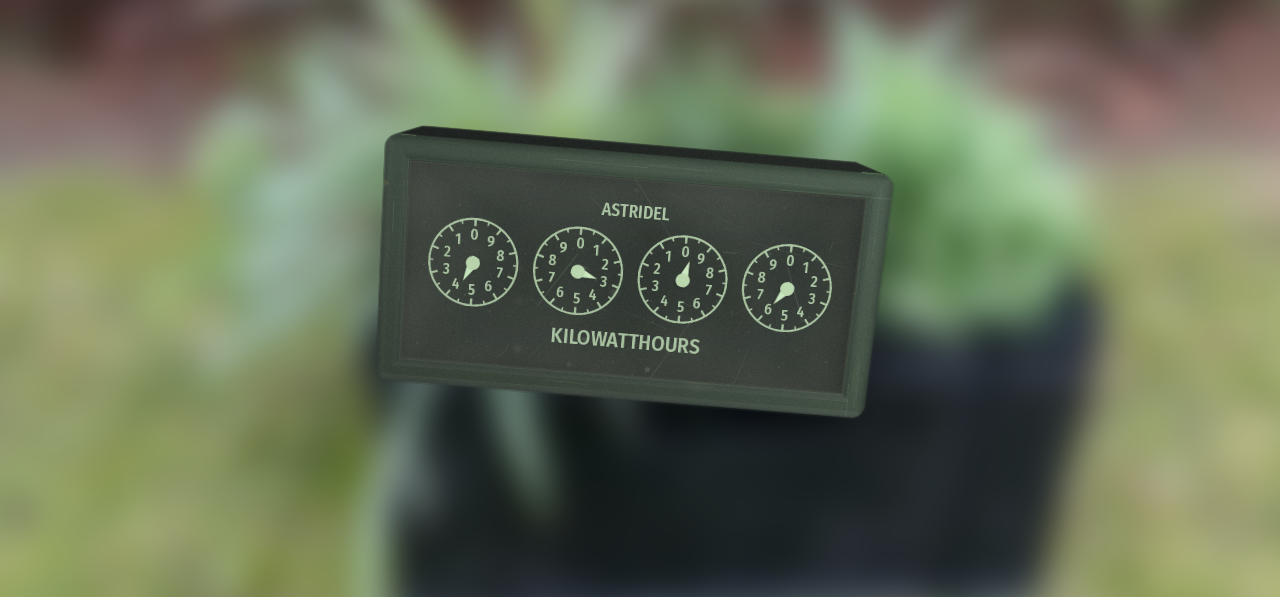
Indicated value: 4296 kWh
